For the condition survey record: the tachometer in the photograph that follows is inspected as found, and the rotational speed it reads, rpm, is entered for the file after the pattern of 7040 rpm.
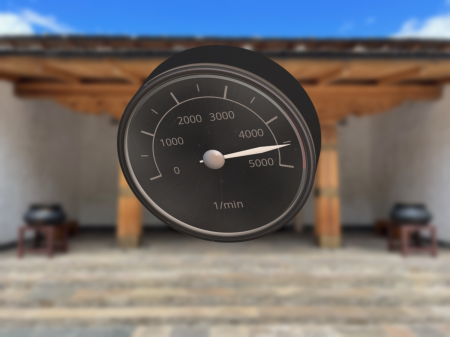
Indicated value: 4500 rpm
